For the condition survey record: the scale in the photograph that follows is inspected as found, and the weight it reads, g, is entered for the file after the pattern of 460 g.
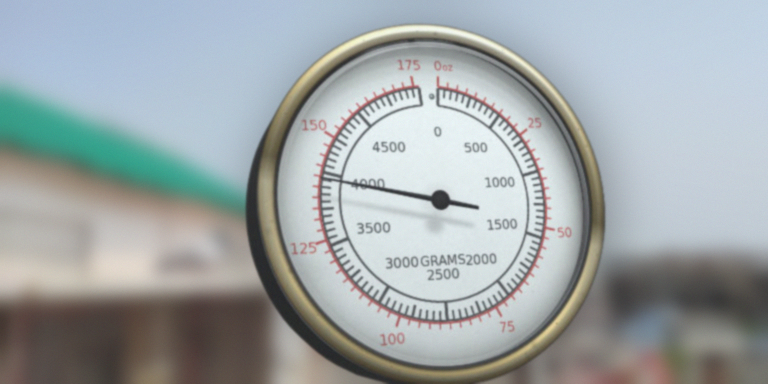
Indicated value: 3950 g
